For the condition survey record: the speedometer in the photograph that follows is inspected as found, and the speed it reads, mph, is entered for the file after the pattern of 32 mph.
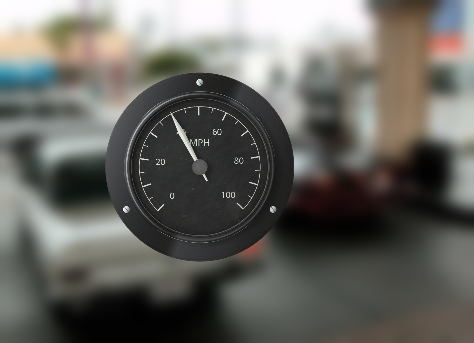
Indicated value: 40 mph
